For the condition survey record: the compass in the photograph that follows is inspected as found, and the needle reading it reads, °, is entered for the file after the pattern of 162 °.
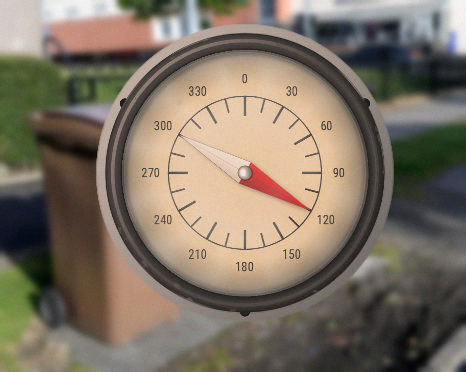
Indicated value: 120 °
